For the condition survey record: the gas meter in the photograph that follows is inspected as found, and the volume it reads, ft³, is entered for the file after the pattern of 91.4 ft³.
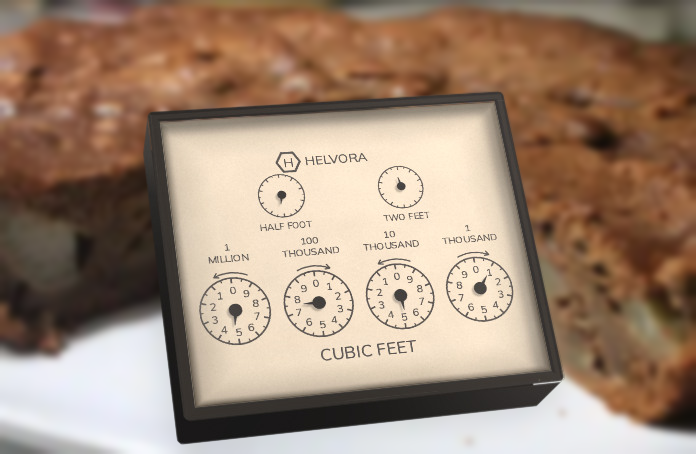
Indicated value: 475100 ft³
